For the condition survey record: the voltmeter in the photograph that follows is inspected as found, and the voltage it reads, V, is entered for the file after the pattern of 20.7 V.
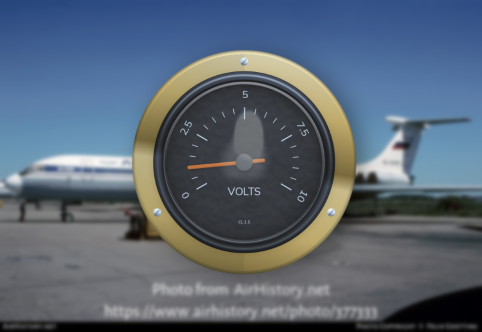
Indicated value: 1 V
